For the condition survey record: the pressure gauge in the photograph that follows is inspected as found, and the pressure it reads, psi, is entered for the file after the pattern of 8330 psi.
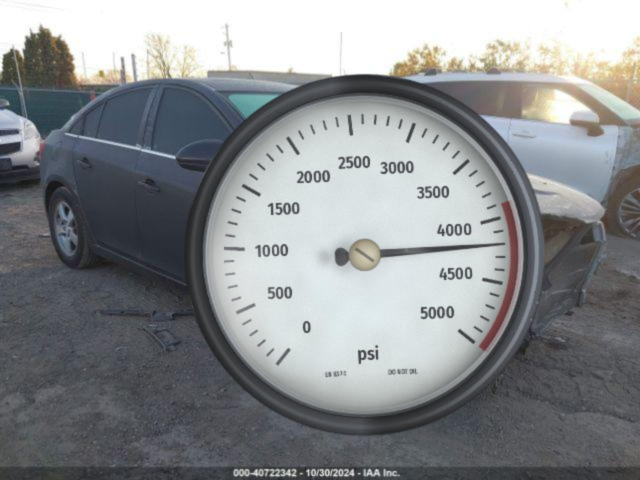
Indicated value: 4200 psi
